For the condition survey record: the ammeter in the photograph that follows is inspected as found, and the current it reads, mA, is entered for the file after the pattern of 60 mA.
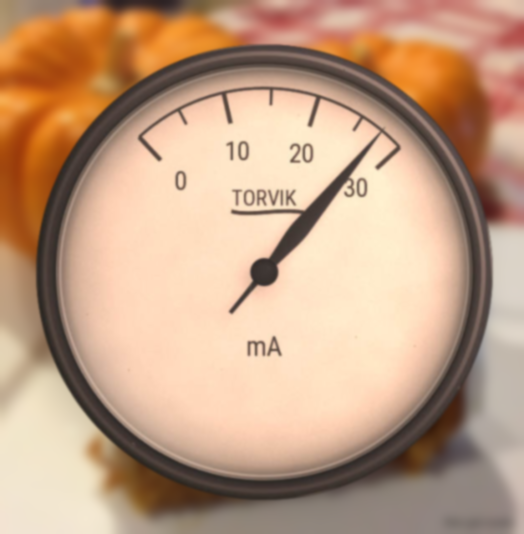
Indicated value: 27.5 mA
